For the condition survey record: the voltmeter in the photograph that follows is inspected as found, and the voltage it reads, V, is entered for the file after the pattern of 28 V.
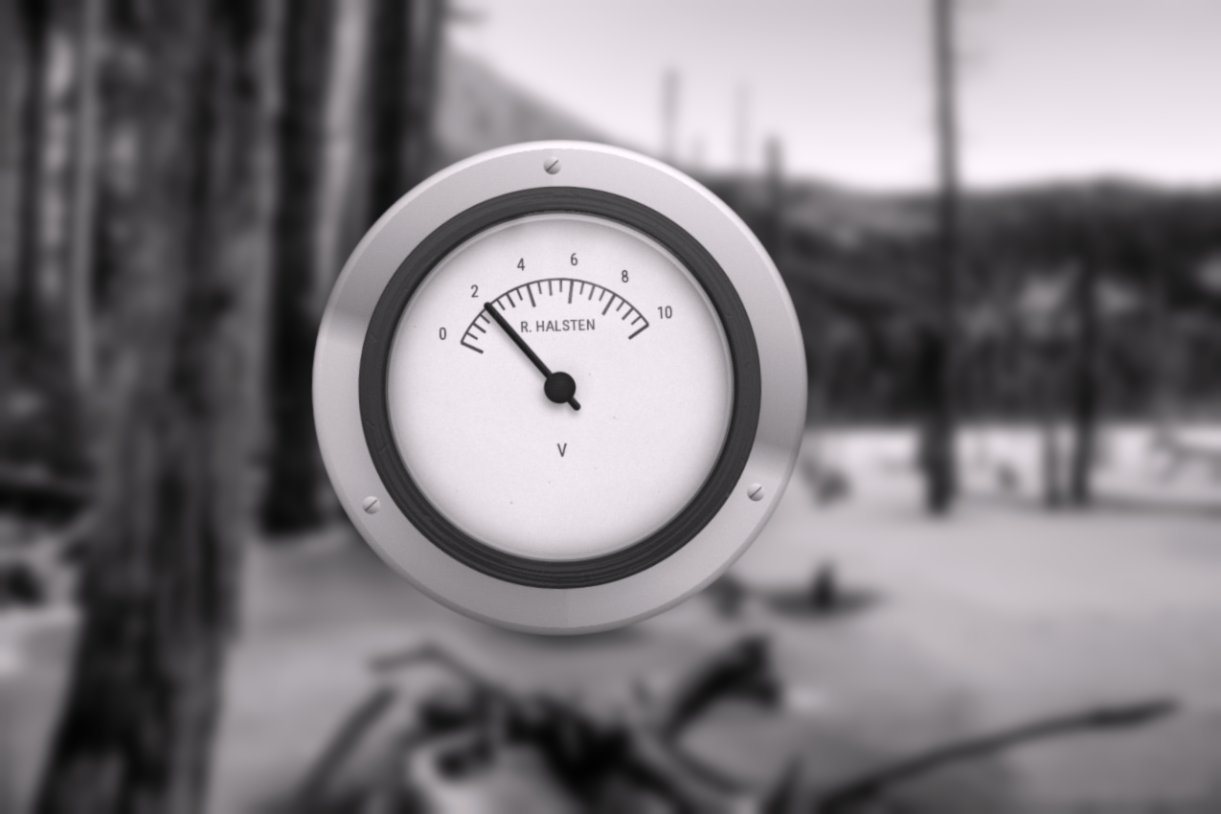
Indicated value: 2 V
